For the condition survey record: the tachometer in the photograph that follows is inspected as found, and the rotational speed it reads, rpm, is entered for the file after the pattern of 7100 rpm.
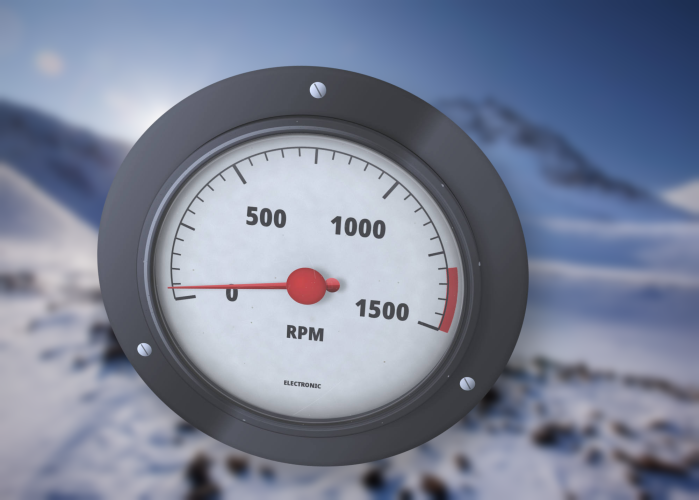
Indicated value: 50 rpm
